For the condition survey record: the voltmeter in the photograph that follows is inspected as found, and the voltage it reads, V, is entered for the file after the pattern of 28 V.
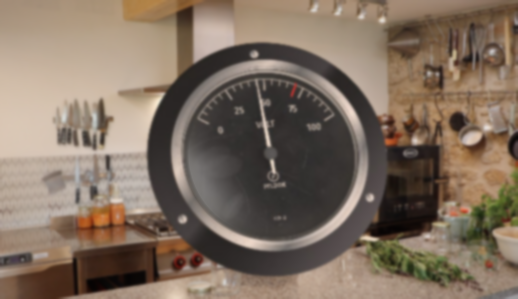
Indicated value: 45 V
